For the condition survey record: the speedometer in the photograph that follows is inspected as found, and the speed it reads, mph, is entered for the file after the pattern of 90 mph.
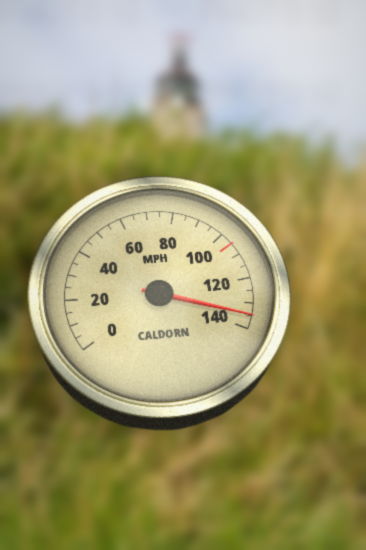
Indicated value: 135 mph
